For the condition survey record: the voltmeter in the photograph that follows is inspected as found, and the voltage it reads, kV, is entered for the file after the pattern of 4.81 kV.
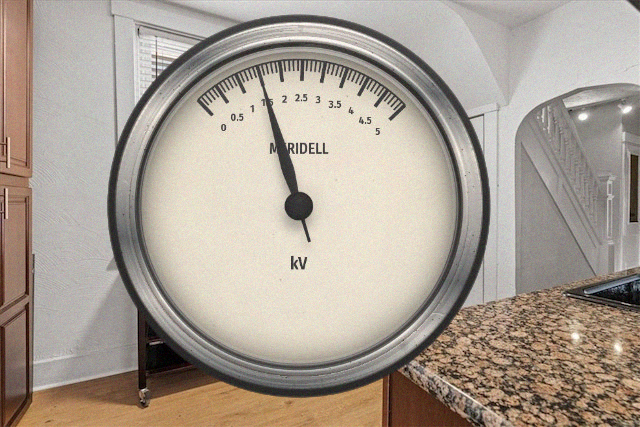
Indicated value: 1.5 kV
